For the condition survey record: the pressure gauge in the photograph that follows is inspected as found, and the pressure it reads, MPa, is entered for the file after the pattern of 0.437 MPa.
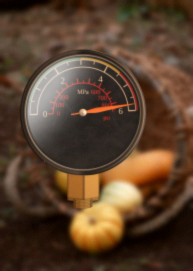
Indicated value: 5.75 MPa
